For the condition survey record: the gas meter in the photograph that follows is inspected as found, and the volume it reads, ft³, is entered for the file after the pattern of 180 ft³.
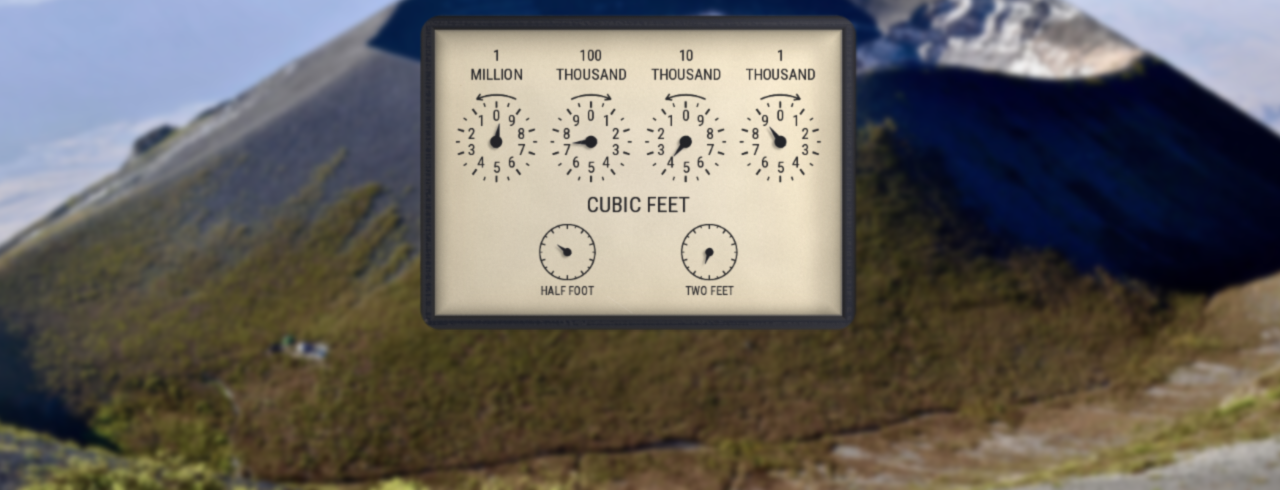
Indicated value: 973900 ft³
